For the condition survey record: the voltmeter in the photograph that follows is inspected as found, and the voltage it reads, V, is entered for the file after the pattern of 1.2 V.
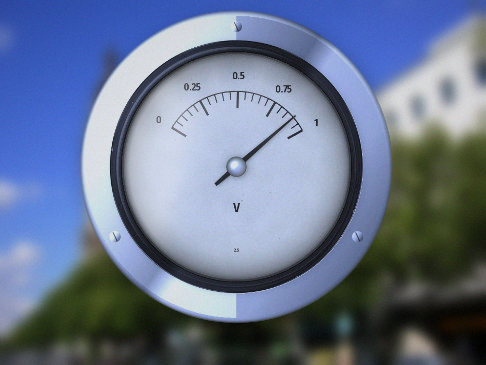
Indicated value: 0.9 V
